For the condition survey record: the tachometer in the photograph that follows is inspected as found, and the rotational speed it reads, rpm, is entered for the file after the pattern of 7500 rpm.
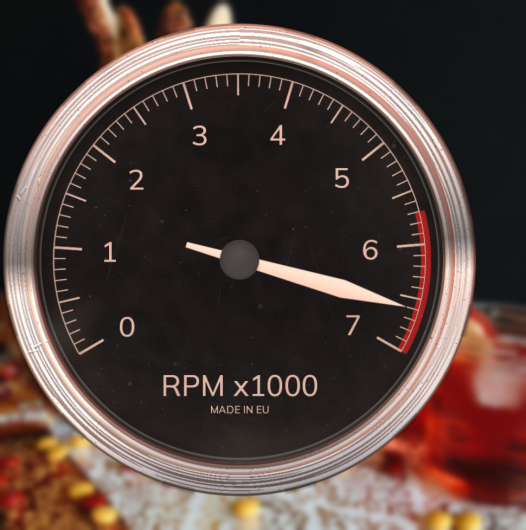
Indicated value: 6600 rpm
